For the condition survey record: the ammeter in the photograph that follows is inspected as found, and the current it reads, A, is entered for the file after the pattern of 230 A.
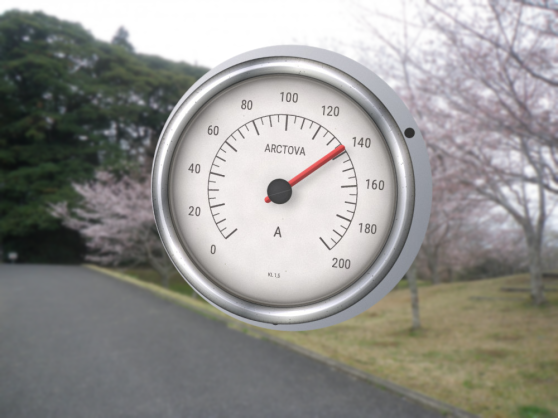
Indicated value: 137.5 A
